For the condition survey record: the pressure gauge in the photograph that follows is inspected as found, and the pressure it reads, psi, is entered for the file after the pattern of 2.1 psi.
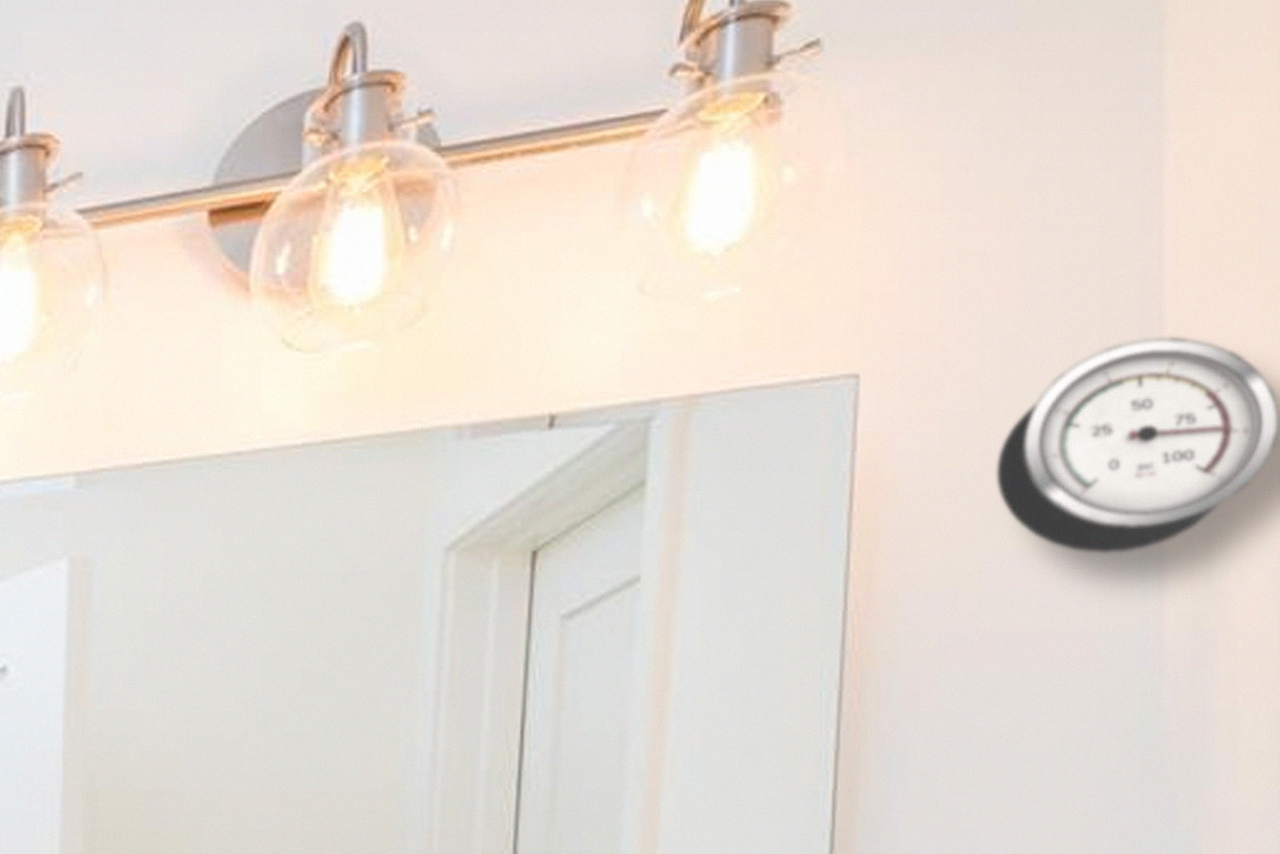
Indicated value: 85 psi
